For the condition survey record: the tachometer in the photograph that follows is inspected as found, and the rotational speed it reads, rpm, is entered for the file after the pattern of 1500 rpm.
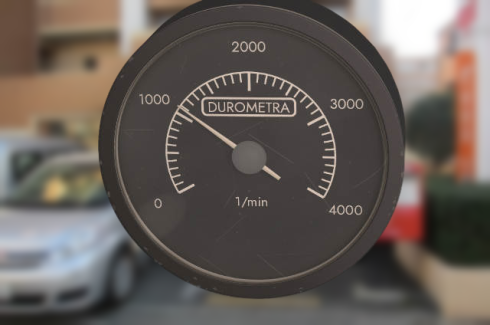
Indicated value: 1100 rpm
